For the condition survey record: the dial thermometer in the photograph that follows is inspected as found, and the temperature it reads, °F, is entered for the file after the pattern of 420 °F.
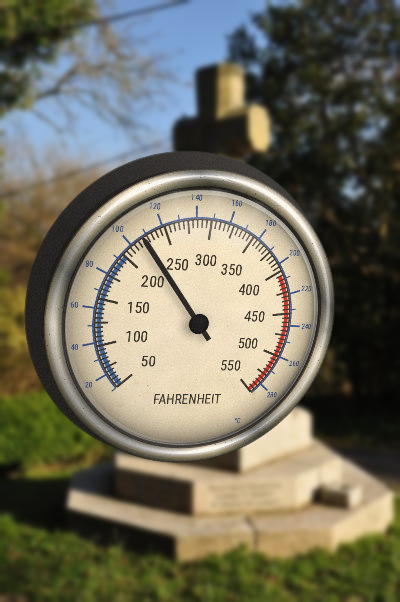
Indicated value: 225 °F
